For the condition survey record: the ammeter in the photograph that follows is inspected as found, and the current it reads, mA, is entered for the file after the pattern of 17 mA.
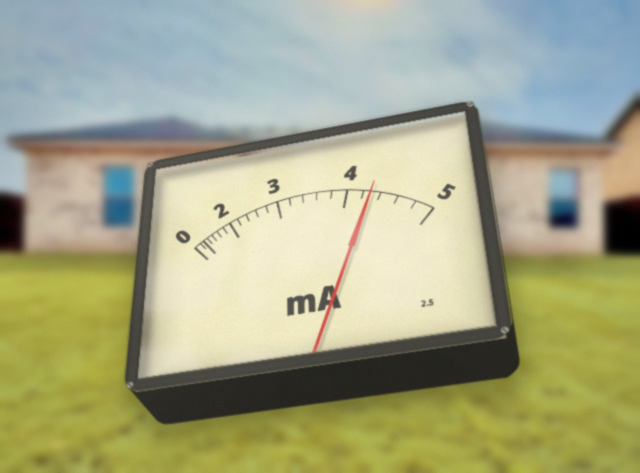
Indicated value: 4.3 mA
